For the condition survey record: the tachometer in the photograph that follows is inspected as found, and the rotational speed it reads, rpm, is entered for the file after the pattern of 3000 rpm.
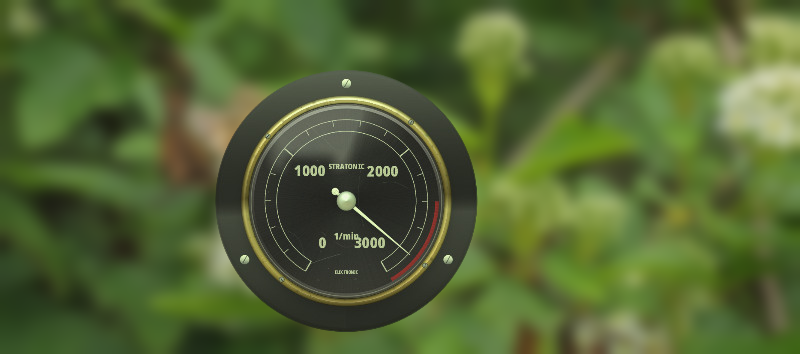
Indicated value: 2800 rpm
